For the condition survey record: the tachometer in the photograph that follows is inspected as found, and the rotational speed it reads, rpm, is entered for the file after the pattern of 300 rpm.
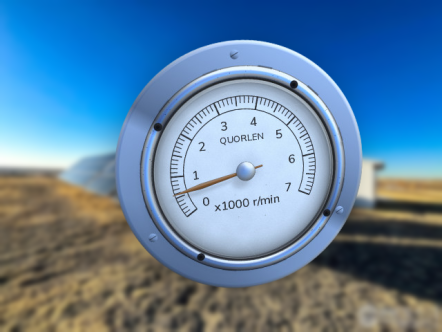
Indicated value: 600 rpm
